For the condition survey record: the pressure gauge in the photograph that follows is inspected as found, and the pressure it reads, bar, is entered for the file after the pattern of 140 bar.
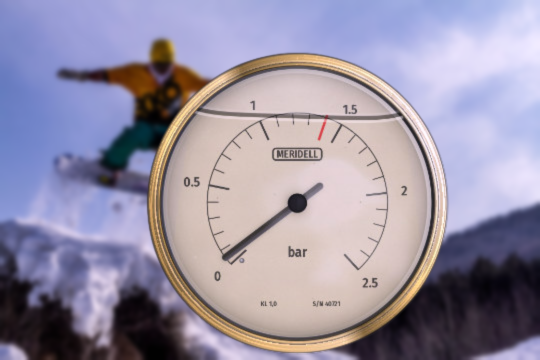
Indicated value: 0.05 bar
